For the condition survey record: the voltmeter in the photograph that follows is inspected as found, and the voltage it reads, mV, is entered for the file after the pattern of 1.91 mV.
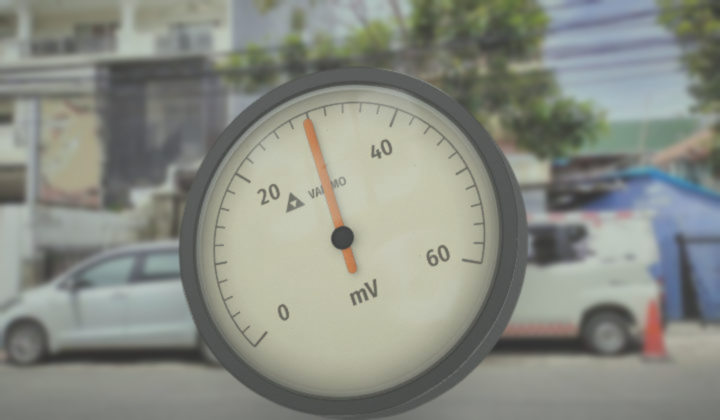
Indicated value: 30 mV
